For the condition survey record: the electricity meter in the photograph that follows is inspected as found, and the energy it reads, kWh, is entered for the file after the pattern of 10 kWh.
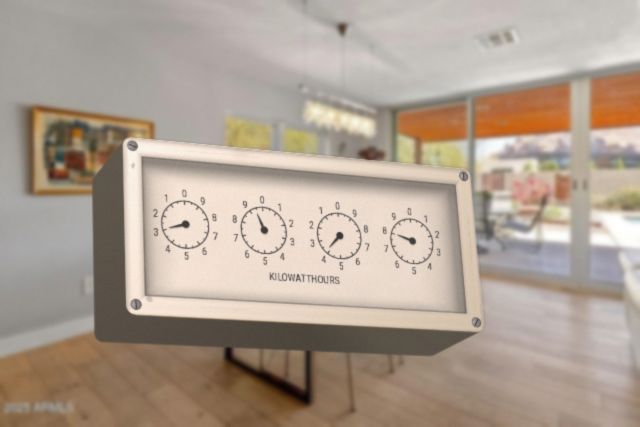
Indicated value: 2938 kWh
